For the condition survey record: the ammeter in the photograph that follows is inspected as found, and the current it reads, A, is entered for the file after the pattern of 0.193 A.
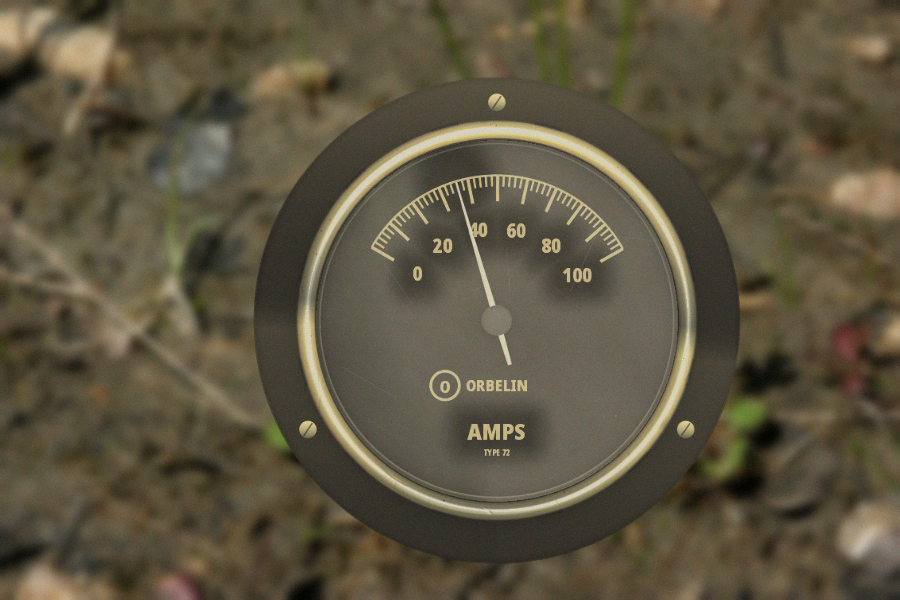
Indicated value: 36 A
